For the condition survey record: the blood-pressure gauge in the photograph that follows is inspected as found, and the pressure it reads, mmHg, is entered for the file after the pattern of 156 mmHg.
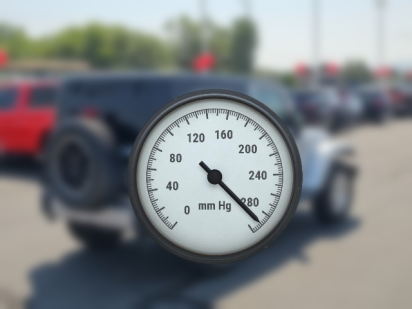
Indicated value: 290 mmHg
